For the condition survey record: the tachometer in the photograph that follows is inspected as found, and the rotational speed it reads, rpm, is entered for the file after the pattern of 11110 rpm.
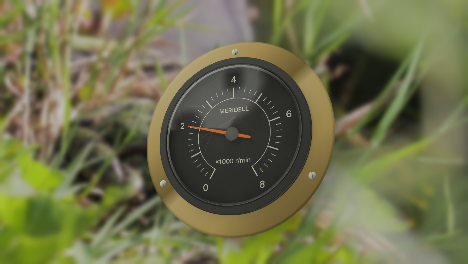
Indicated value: 2000 rpm
